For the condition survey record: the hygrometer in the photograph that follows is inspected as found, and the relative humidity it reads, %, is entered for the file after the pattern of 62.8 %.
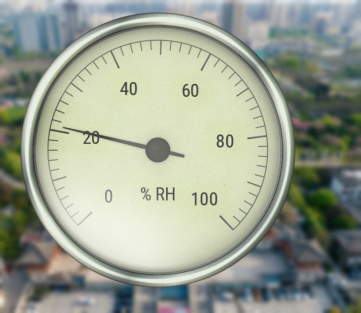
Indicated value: 21 %
